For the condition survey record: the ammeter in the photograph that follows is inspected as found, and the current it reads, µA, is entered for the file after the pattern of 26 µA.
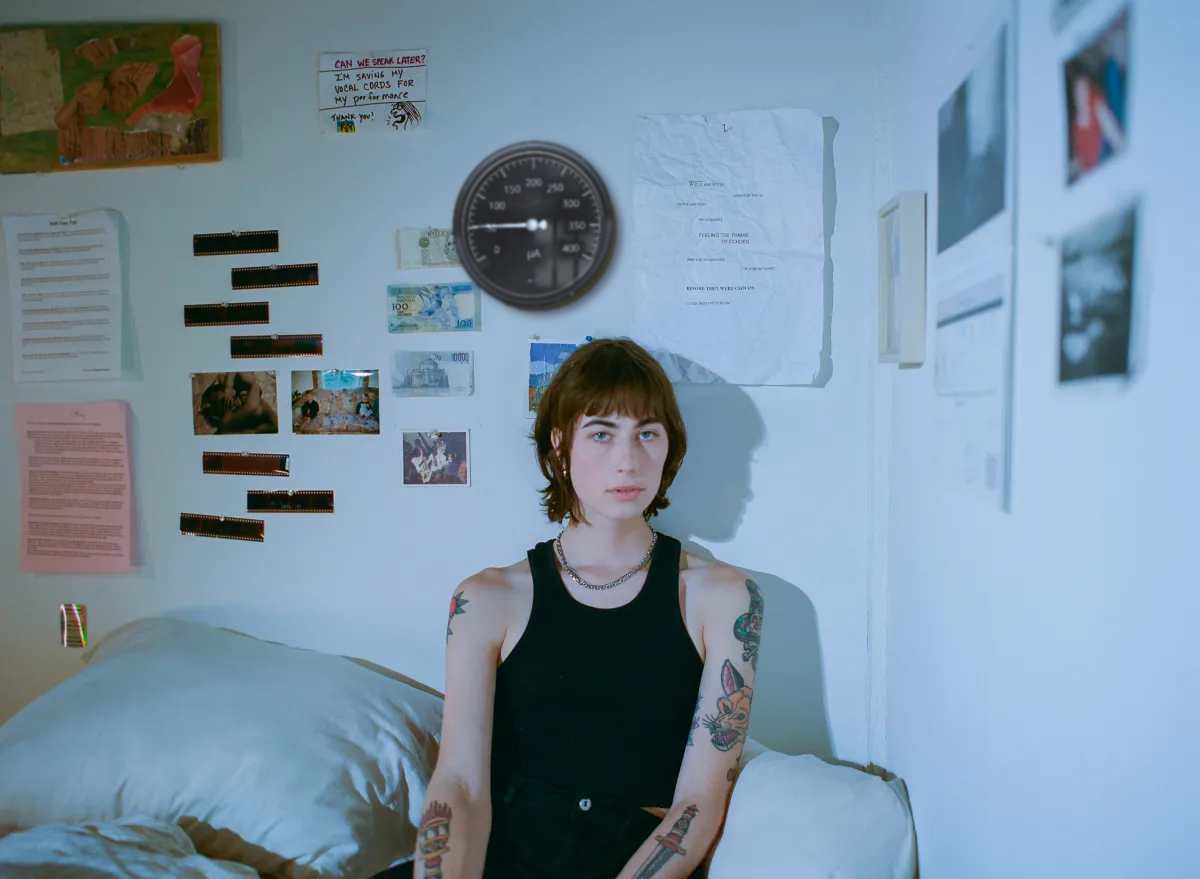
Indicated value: 50 µA
